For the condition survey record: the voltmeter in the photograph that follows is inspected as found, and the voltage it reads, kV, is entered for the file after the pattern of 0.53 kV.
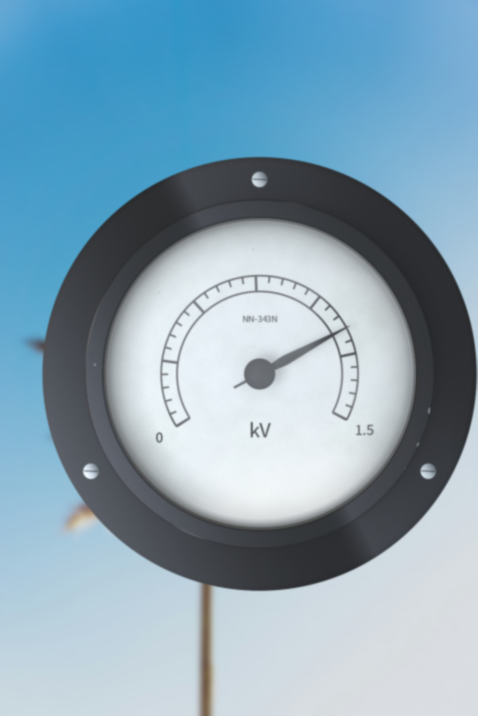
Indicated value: 1.15 kV
